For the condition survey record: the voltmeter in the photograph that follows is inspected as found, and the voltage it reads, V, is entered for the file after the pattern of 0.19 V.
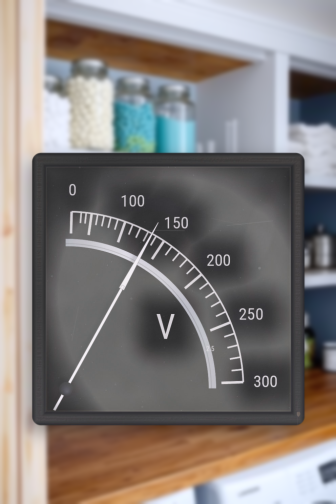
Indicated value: 135 V
